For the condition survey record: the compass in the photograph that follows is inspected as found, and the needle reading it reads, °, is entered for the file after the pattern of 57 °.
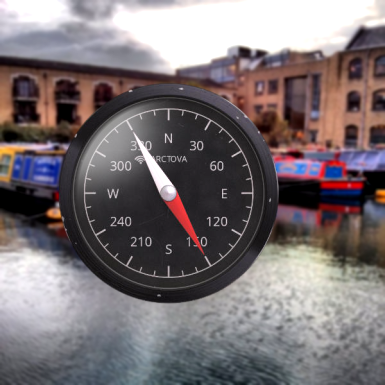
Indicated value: 150 °
